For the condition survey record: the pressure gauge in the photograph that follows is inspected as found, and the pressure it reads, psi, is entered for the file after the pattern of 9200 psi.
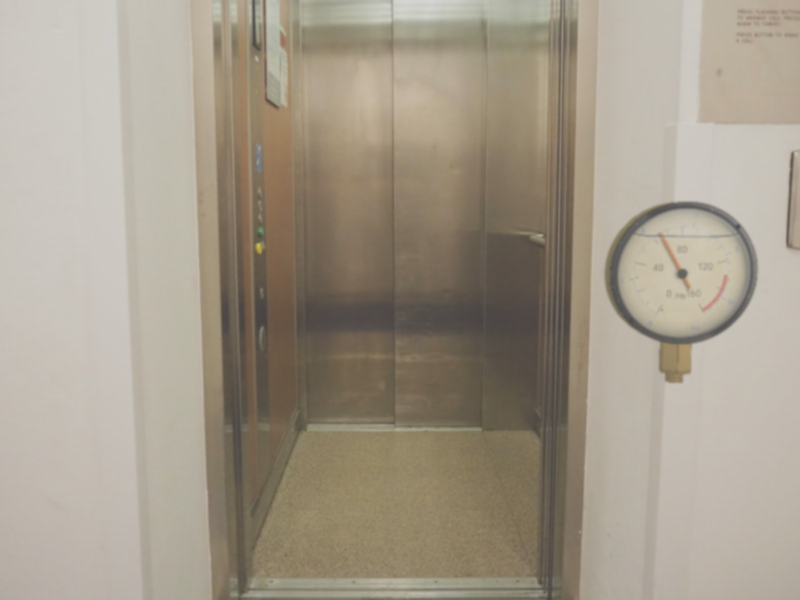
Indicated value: 65 psi
